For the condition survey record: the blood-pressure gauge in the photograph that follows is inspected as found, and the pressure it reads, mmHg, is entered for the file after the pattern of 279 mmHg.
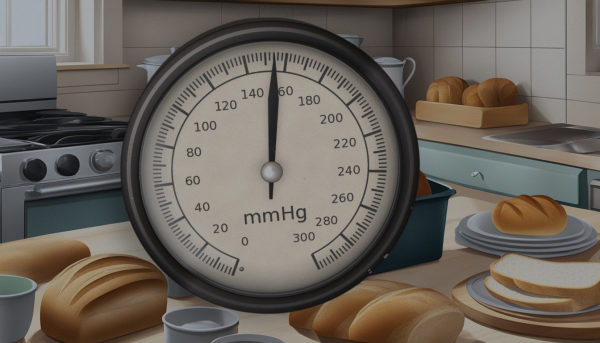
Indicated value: 154 mmHg
